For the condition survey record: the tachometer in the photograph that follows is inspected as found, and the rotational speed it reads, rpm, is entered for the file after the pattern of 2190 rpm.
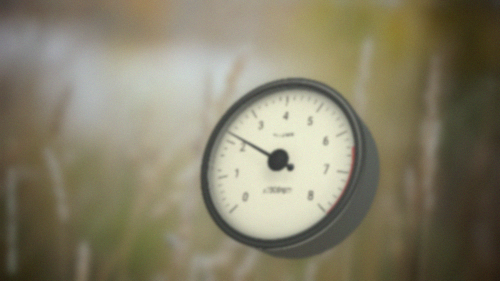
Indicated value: 2200 rpm
